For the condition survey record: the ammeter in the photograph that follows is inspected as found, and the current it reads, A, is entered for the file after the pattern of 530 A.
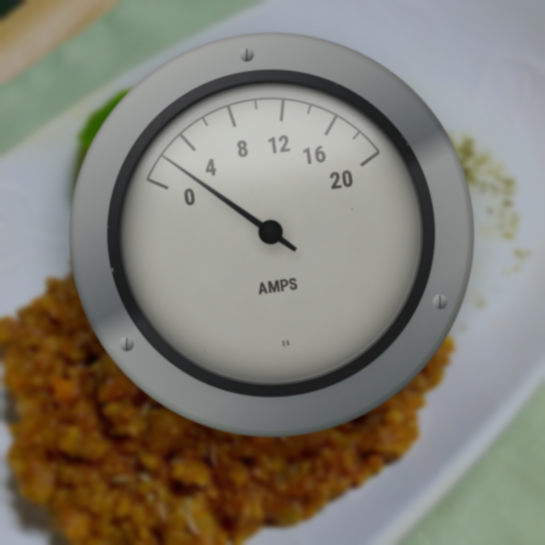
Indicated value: 2 A
